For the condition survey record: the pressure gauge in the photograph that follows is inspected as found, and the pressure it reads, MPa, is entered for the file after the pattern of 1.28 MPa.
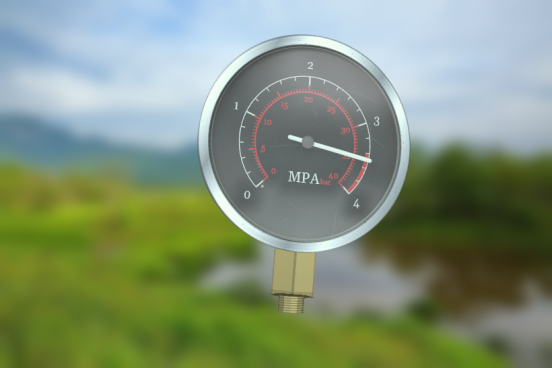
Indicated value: 3.5 MPa
